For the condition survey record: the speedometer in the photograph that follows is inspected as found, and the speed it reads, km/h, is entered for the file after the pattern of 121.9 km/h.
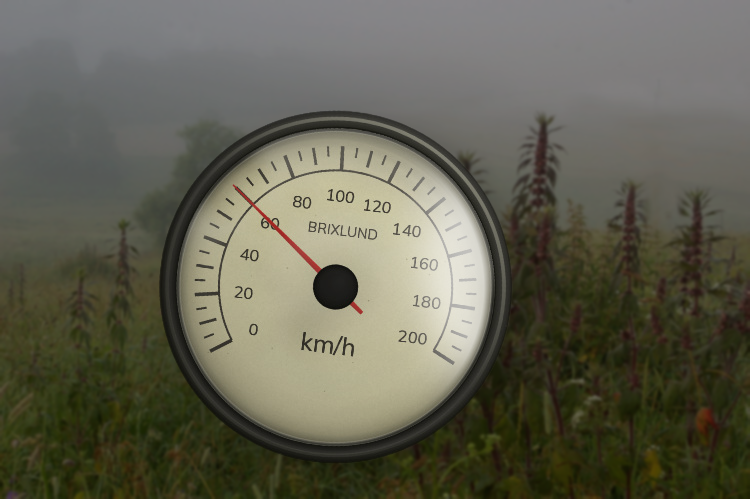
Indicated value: 60 km/h
